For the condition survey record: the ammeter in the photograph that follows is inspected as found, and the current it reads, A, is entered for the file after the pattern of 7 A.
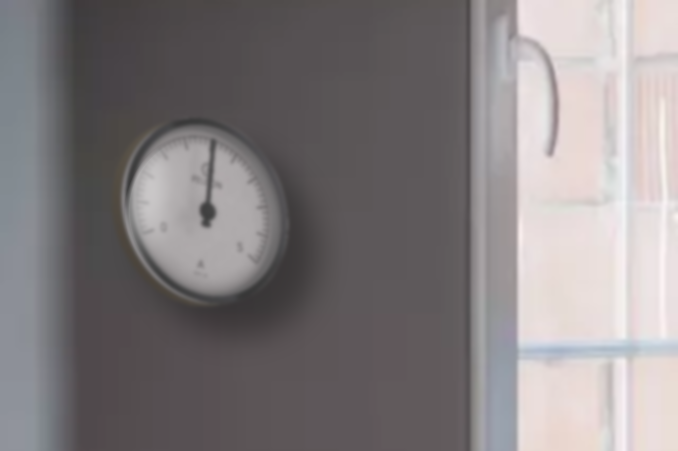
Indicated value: 2.5 A
